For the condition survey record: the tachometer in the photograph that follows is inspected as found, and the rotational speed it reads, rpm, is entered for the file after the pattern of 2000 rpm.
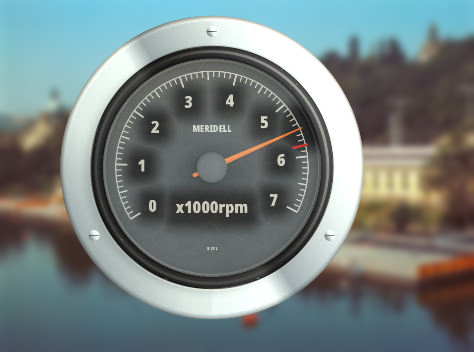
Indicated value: 5500 rpm
